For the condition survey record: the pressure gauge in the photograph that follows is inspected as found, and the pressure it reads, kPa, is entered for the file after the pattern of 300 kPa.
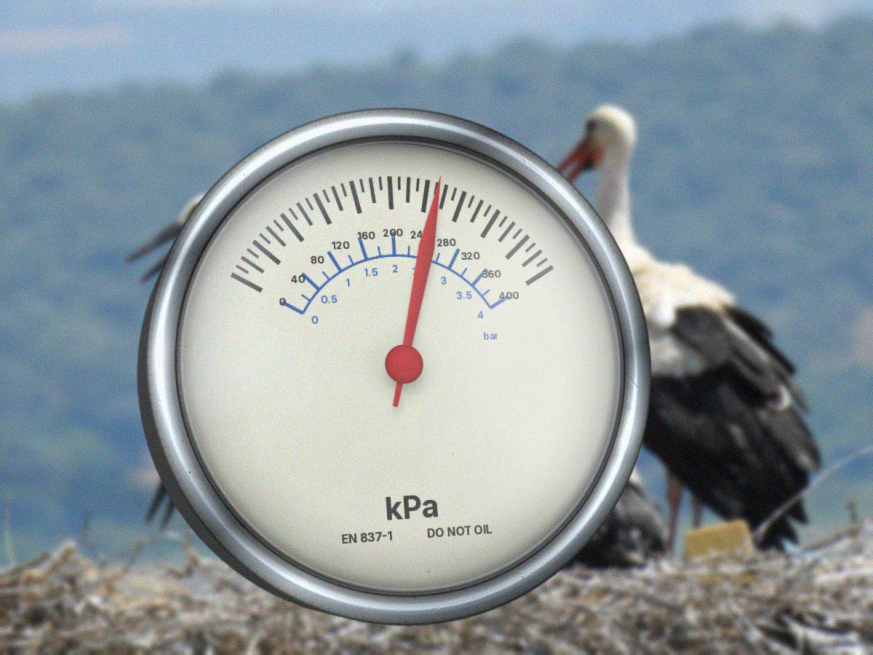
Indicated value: 250 kPa
